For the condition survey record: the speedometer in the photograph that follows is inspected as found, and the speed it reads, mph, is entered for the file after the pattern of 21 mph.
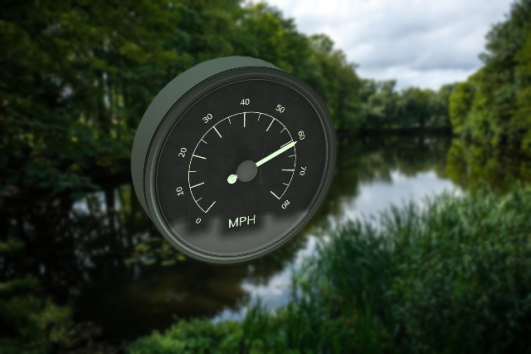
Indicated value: 60 mph
